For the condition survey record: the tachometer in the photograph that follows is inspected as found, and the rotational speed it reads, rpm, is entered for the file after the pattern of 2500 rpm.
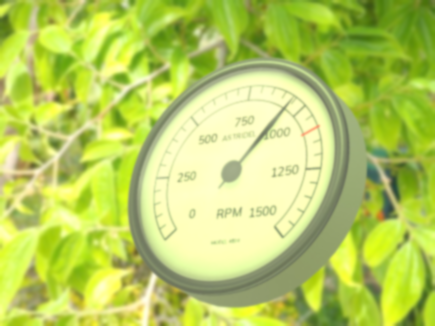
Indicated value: 950 rpm
